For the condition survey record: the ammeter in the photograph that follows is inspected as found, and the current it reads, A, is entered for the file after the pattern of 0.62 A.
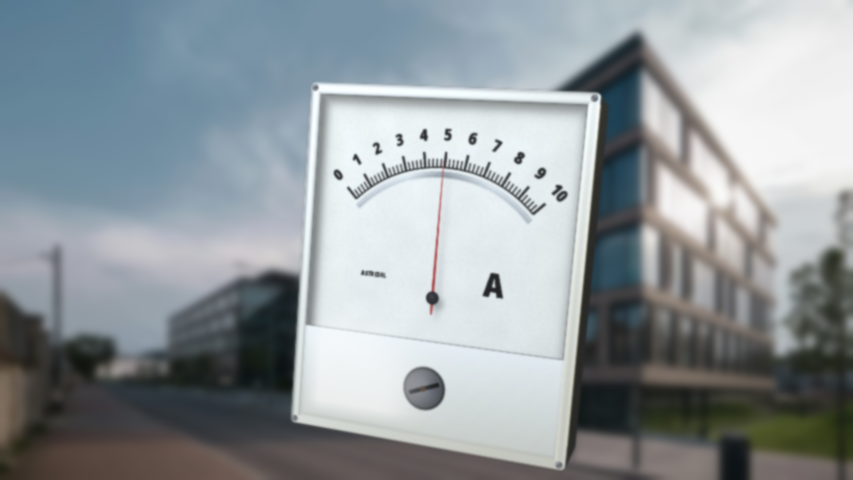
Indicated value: 5 A
